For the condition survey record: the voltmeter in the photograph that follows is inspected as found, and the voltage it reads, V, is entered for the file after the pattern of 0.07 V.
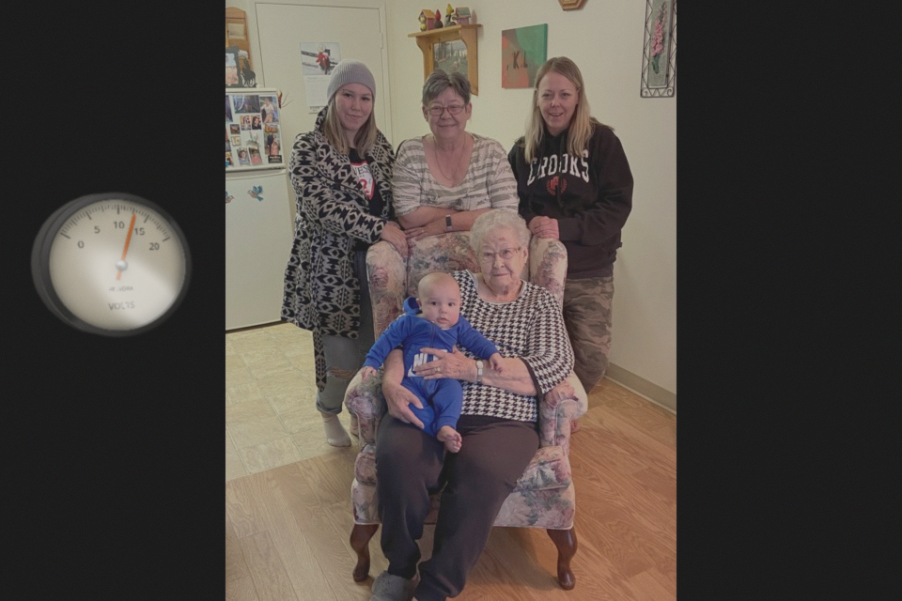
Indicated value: 12.5 V
